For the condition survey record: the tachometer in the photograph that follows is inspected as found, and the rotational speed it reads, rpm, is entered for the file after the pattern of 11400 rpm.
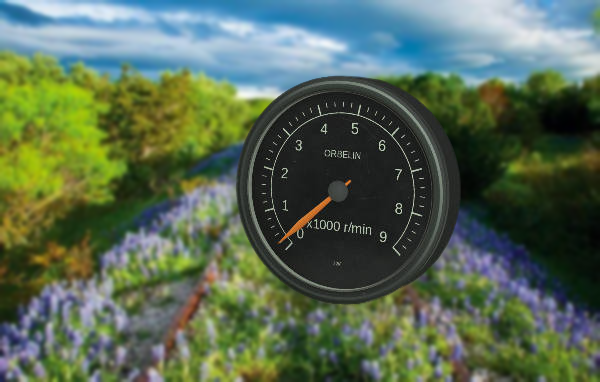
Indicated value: 200 rpm
